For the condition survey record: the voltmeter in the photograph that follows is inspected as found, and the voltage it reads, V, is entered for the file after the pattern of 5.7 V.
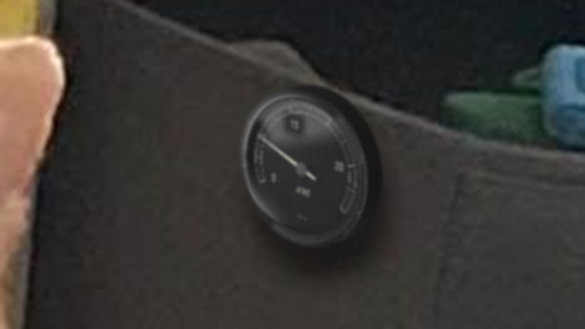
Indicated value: 5 V
